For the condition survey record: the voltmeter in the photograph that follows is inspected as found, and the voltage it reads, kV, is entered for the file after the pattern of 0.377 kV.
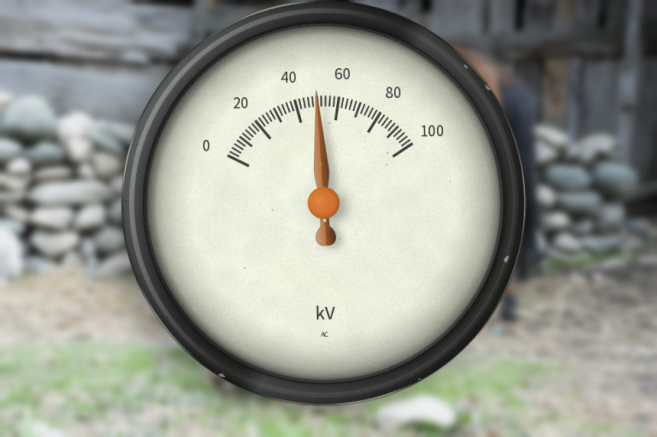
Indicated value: 50 kV
